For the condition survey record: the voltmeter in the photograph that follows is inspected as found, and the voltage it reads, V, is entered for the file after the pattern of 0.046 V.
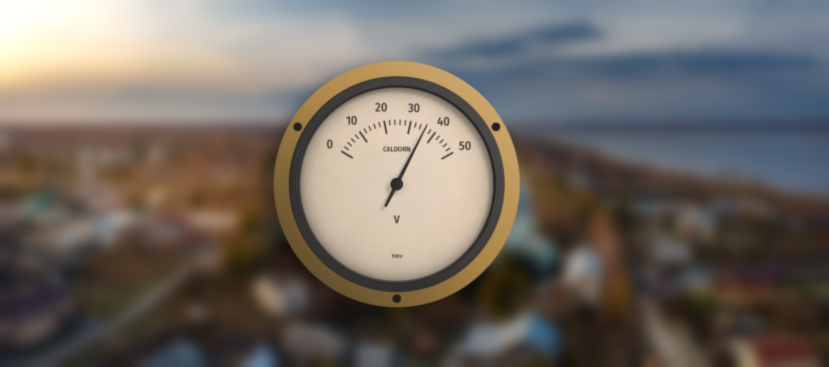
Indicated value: 36 V
